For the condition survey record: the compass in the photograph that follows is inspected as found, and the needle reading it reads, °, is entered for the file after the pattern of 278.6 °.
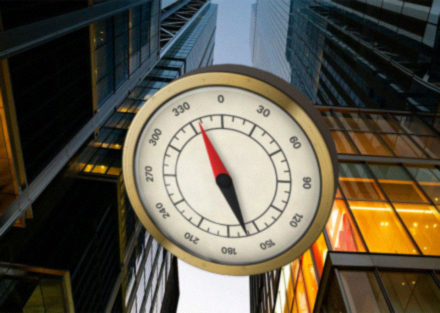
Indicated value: 340 °
